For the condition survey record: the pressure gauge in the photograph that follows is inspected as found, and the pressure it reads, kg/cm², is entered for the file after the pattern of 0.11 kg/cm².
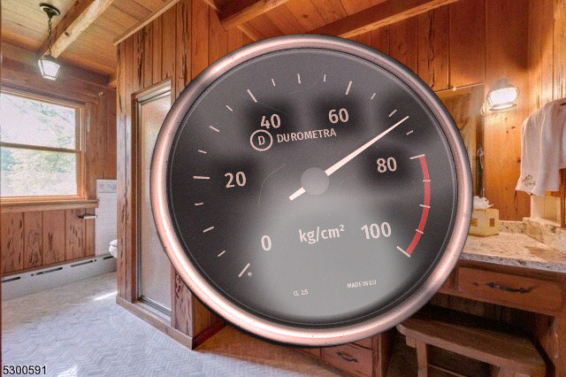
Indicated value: 72.5 kg/cm²
